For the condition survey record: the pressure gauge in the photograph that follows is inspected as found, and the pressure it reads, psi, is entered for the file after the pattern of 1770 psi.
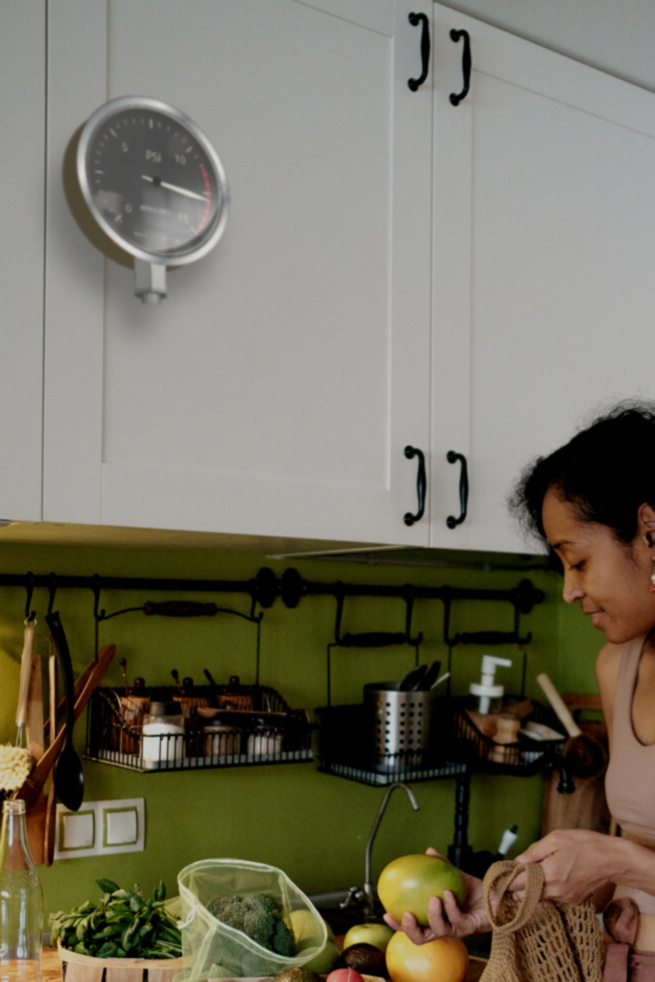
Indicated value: 13 psi
